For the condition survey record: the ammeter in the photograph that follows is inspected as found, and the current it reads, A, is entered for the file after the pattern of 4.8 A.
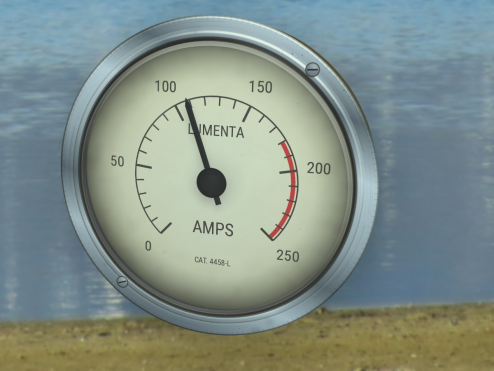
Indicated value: 110 A
